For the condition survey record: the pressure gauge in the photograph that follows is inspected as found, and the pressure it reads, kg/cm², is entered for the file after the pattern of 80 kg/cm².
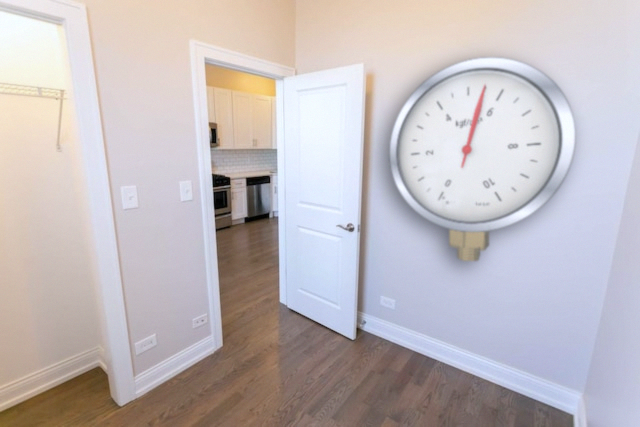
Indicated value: 5.5 kg/cm²
